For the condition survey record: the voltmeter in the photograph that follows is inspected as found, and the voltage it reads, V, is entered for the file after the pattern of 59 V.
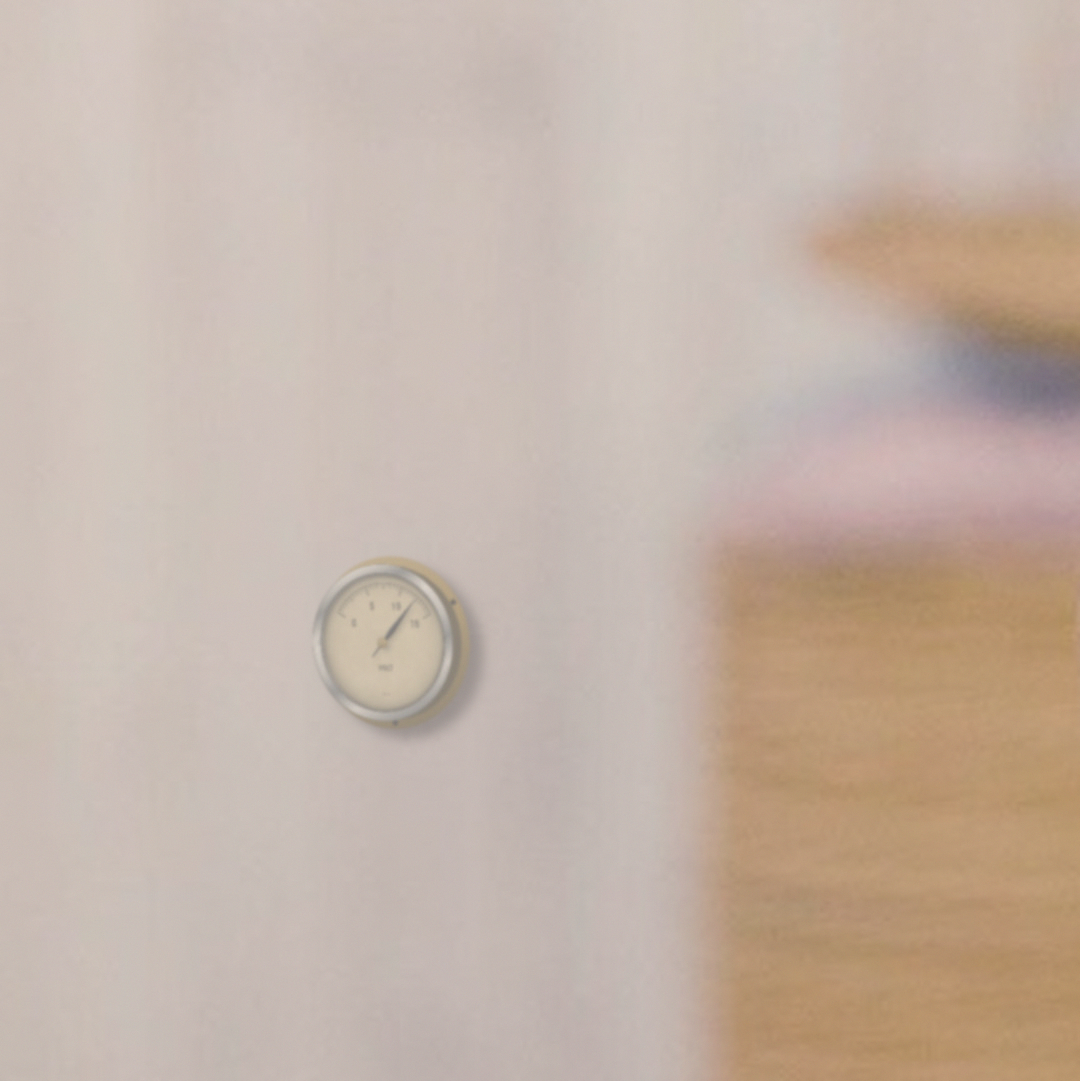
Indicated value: 12.5 V
